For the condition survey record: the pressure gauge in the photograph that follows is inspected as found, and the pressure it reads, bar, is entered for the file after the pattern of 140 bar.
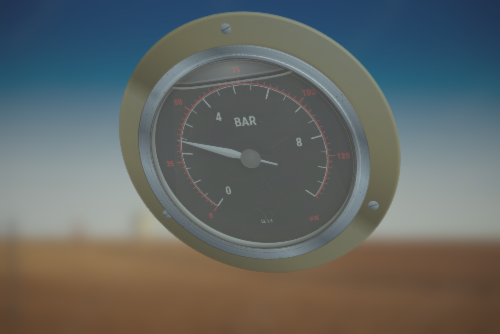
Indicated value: 2.5 bar
